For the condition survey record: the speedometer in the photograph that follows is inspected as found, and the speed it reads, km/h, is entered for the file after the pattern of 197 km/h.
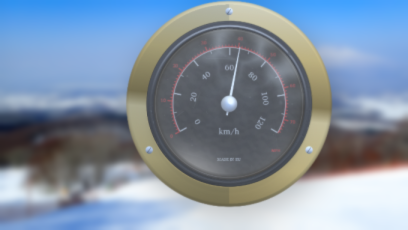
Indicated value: 65 km/h
